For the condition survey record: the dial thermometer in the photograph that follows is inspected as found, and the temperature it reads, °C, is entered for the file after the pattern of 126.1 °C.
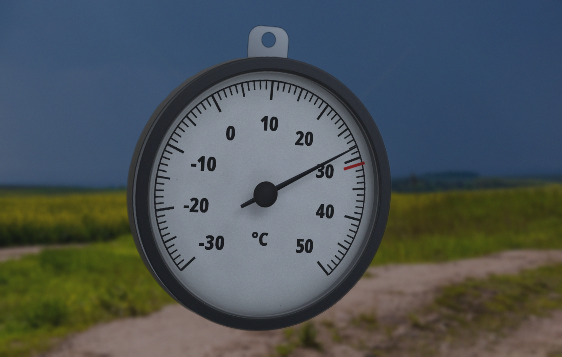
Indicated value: 28 °C
